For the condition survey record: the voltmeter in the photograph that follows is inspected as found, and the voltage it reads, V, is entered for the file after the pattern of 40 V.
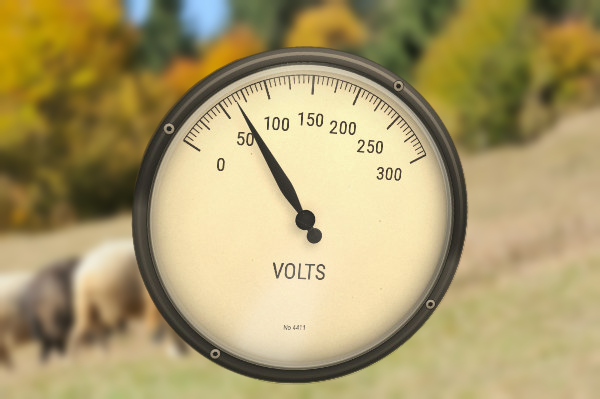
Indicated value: 65 V
